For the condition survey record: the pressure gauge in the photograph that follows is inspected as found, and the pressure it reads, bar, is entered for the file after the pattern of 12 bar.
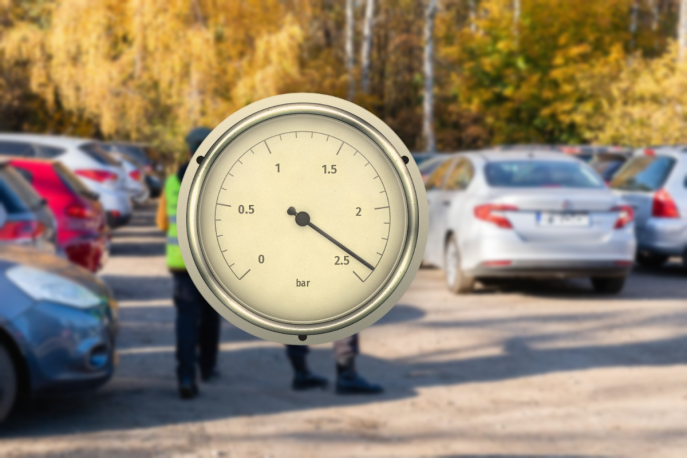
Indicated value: 2.4 bar
